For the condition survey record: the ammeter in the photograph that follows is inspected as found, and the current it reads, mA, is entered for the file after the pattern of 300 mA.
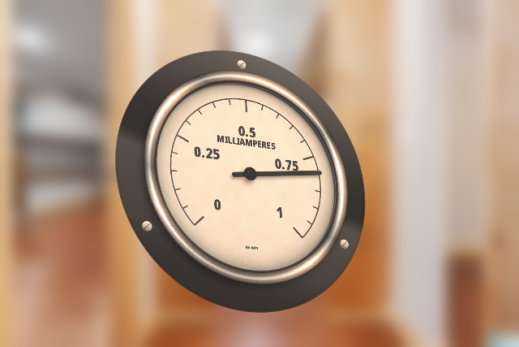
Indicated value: 0.8 mA
